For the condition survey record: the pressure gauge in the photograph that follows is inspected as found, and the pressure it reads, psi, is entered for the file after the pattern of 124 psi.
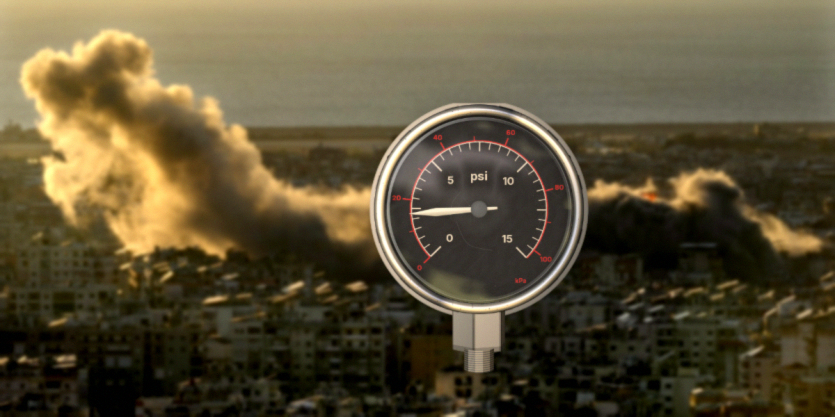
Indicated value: 2.25 psi
